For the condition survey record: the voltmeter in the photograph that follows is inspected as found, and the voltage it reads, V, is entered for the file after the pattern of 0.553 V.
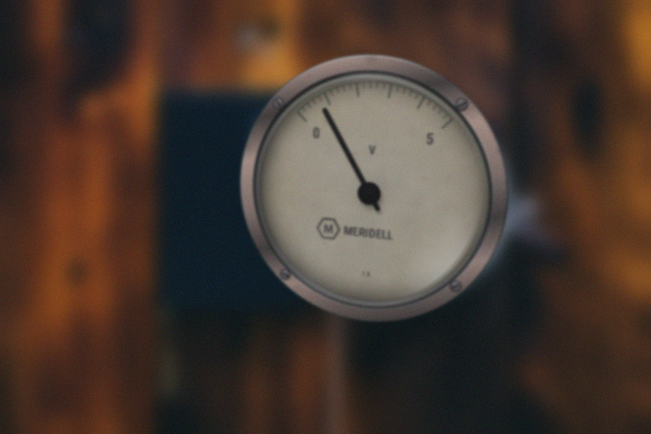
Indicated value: 0.8 V
